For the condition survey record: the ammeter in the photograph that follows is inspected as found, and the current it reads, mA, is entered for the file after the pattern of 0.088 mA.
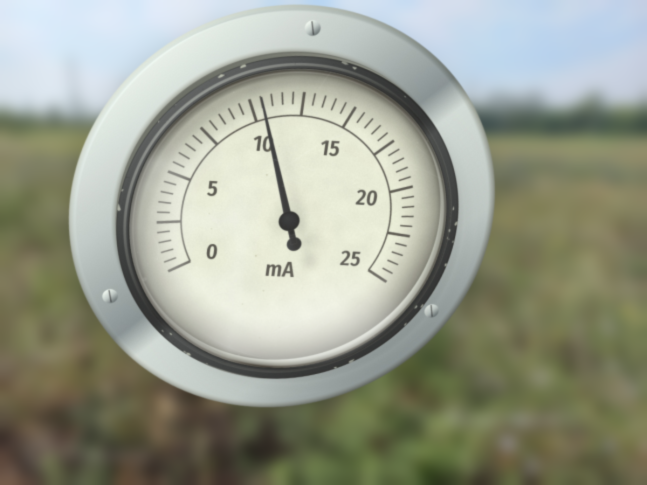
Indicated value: 10.5 mA
